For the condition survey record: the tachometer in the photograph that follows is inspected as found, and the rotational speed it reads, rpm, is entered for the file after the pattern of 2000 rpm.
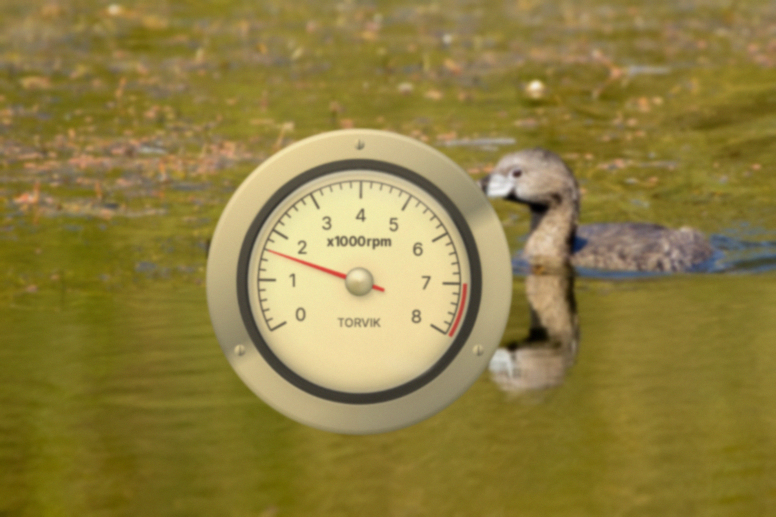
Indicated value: 1600 rpm
